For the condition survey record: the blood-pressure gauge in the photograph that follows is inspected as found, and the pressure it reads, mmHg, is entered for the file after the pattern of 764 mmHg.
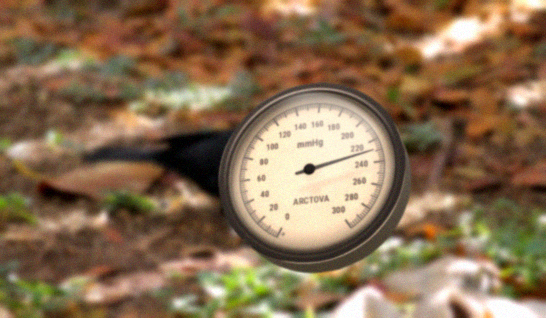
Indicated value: 230 mmHg
